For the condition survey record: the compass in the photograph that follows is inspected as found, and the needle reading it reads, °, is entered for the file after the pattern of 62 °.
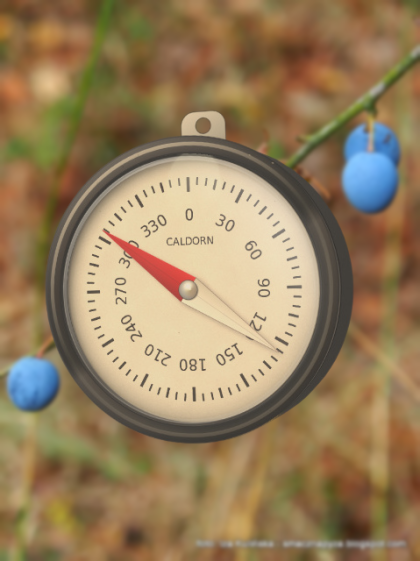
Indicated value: 305 °
